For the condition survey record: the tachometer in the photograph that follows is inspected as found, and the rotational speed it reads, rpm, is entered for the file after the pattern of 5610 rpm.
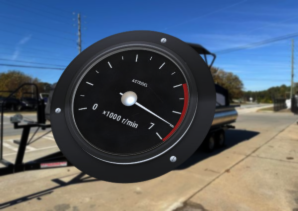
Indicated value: 6500 rpm
